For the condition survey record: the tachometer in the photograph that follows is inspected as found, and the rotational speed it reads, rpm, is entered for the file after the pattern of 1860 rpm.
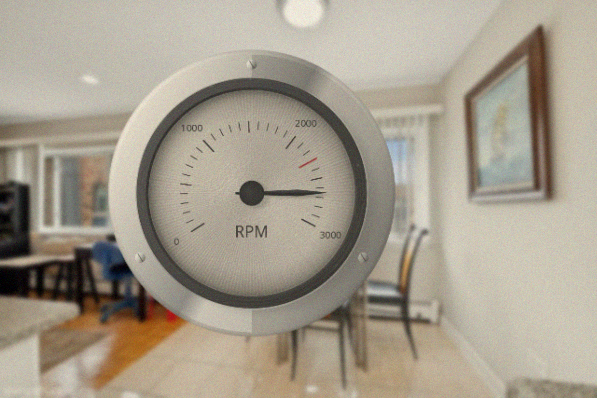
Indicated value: 2650 rpm
